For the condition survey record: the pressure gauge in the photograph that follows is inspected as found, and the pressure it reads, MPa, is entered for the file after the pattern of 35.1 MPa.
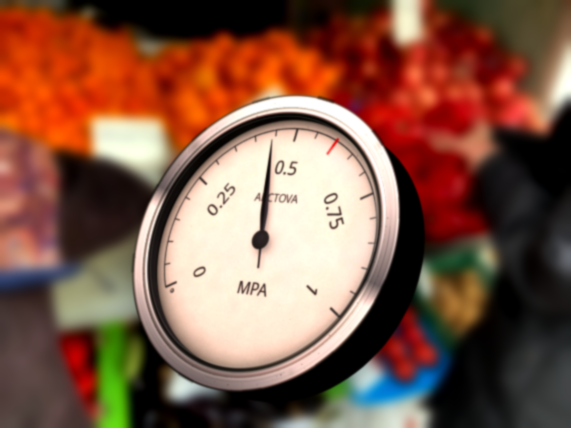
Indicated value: 0.45 MPa
